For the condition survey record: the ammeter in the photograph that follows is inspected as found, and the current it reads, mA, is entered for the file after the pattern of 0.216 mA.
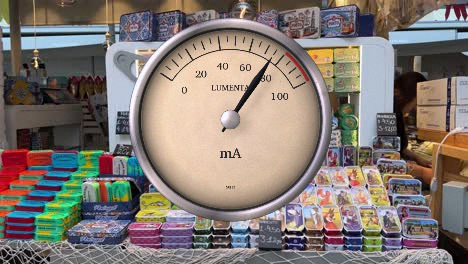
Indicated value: 75 mA
